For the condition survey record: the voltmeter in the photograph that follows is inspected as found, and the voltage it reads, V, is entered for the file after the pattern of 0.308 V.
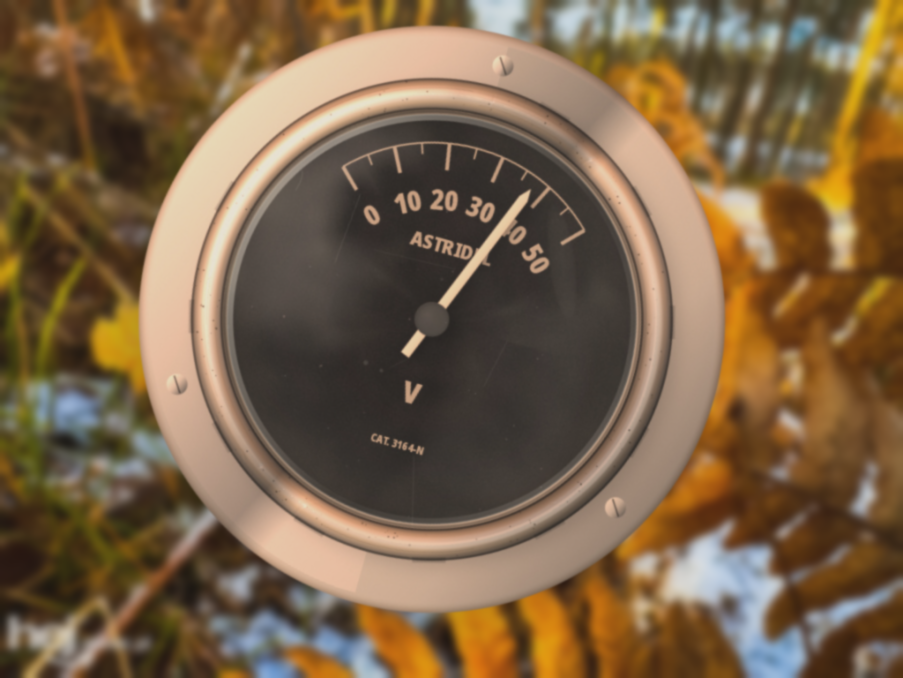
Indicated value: 37.5 V
